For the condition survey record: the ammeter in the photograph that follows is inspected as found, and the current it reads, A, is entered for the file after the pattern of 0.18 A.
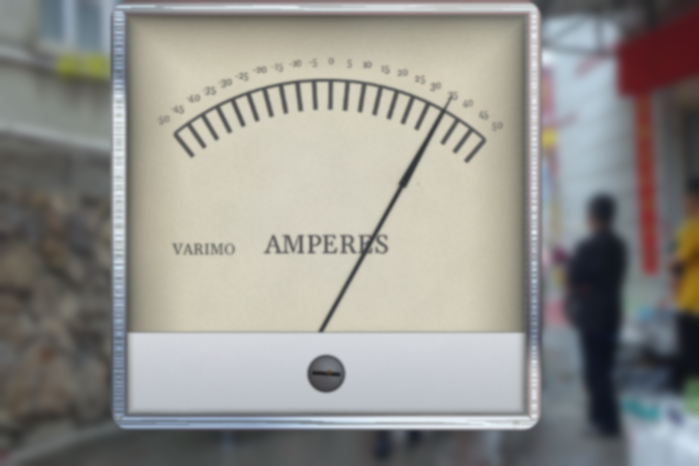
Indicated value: 35 A
